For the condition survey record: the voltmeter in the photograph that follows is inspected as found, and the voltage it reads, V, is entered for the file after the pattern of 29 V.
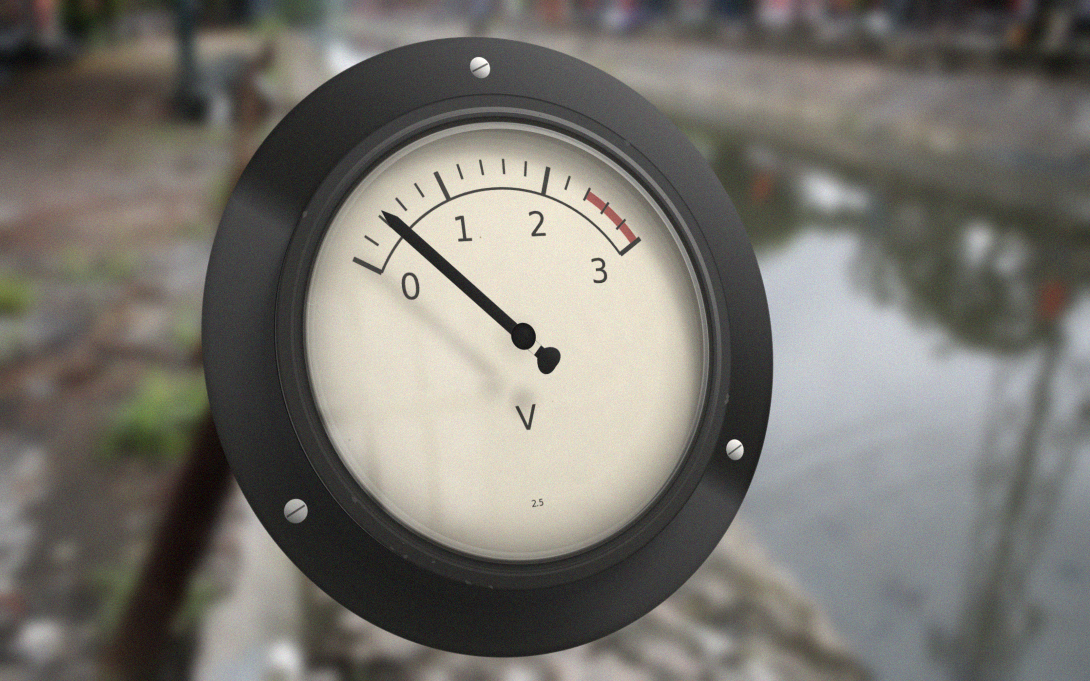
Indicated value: 0.4 V
